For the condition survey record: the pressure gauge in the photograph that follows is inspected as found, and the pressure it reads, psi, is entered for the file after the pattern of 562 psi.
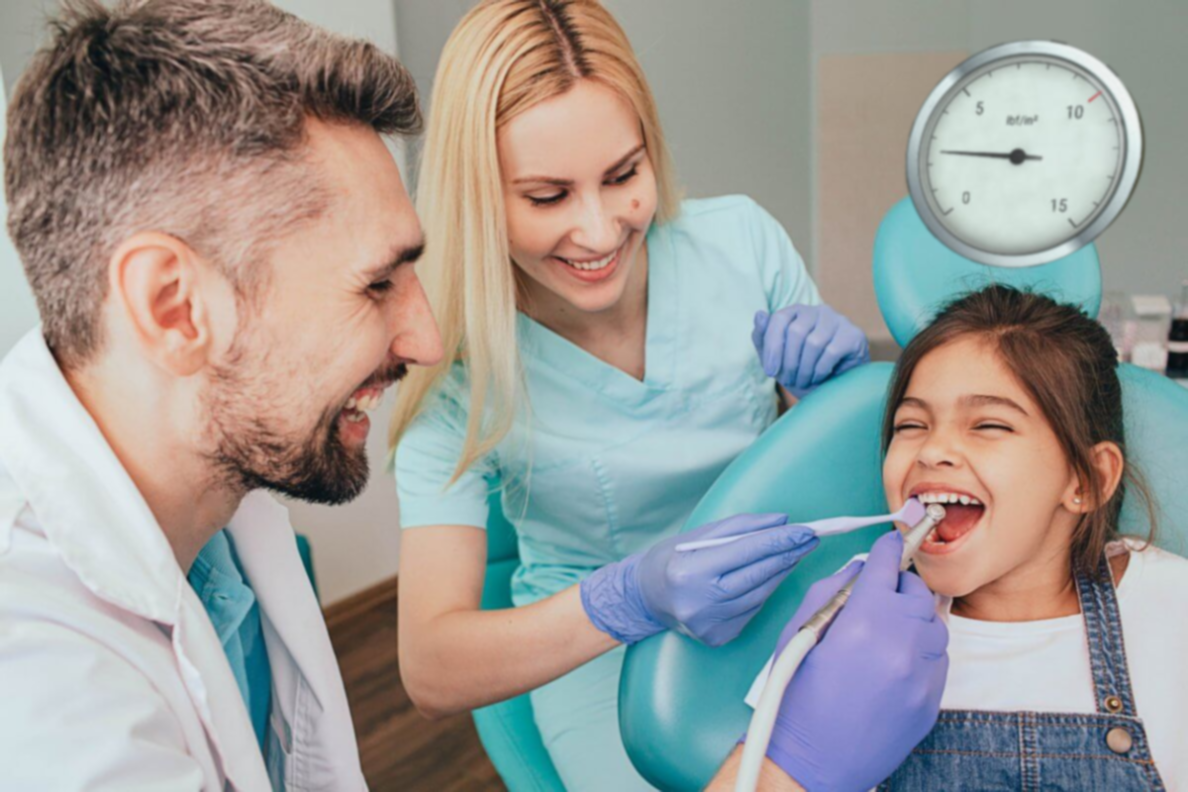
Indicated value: 2.5 psi
